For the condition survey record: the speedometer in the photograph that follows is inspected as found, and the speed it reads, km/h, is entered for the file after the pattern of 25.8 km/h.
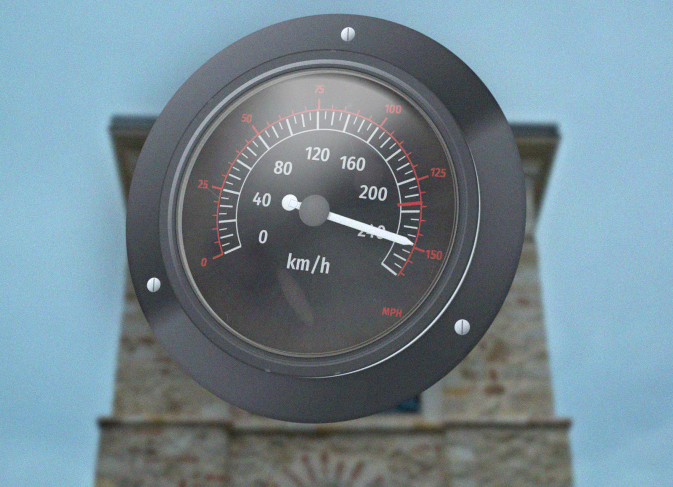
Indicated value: 240 km/h
